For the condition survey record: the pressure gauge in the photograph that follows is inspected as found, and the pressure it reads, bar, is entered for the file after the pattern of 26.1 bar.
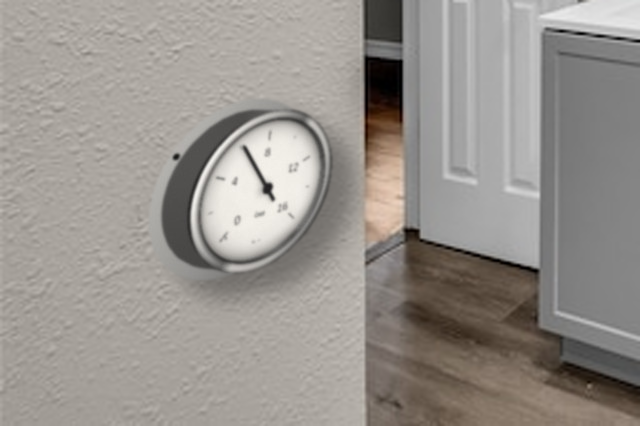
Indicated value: 6 bar
